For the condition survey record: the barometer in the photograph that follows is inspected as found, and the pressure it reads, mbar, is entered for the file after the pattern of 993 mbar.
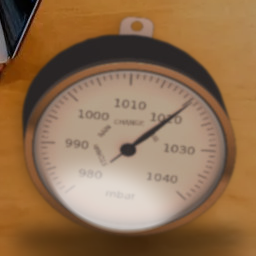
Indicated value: 1020 mbar
